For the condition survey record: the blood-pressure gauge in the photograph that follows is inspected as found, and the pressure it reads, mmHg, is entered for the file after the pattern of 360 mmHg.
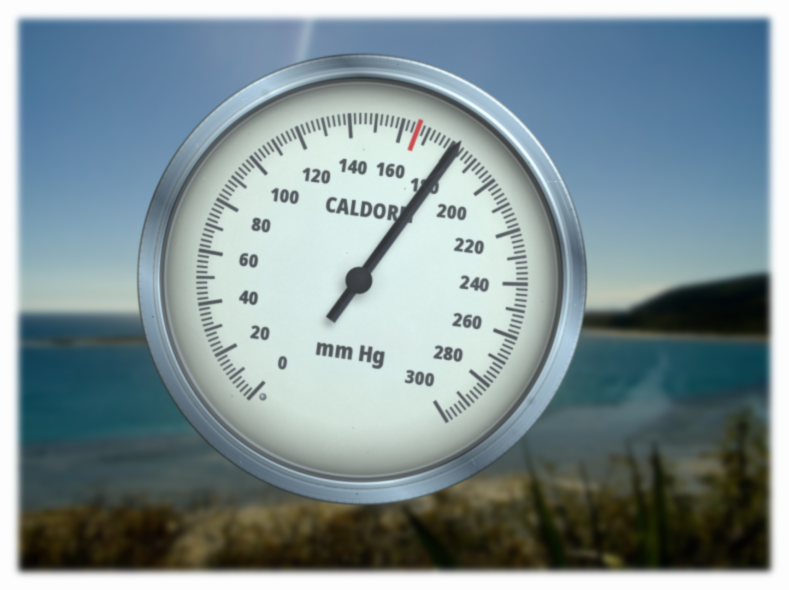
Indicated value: 182 mmHg
